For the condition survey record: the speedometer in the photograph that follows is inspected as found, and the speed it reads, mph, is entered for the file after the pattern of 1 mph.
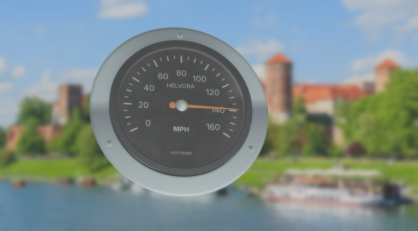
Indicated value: 140 mph
